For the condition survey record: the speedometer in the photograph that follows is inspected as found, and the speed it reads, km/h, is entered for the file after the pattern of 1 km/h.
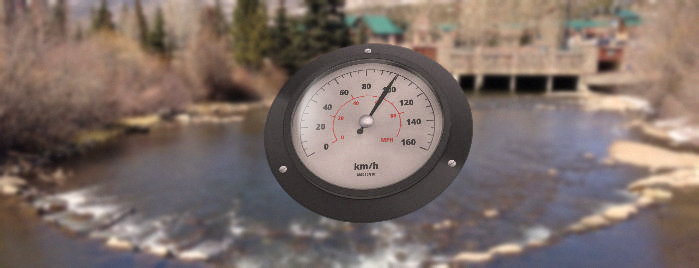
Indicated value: 100 km/h
